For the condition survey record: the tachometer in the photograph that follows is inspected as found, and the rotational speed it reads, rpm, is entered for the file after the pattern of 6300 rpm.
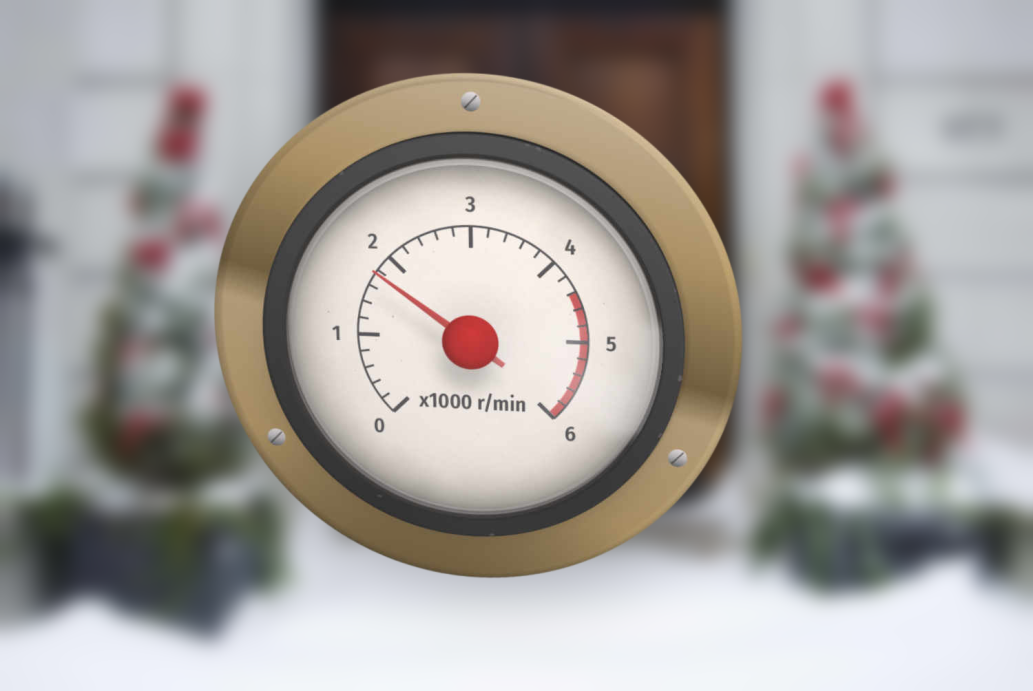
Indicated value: 1800 rpm
